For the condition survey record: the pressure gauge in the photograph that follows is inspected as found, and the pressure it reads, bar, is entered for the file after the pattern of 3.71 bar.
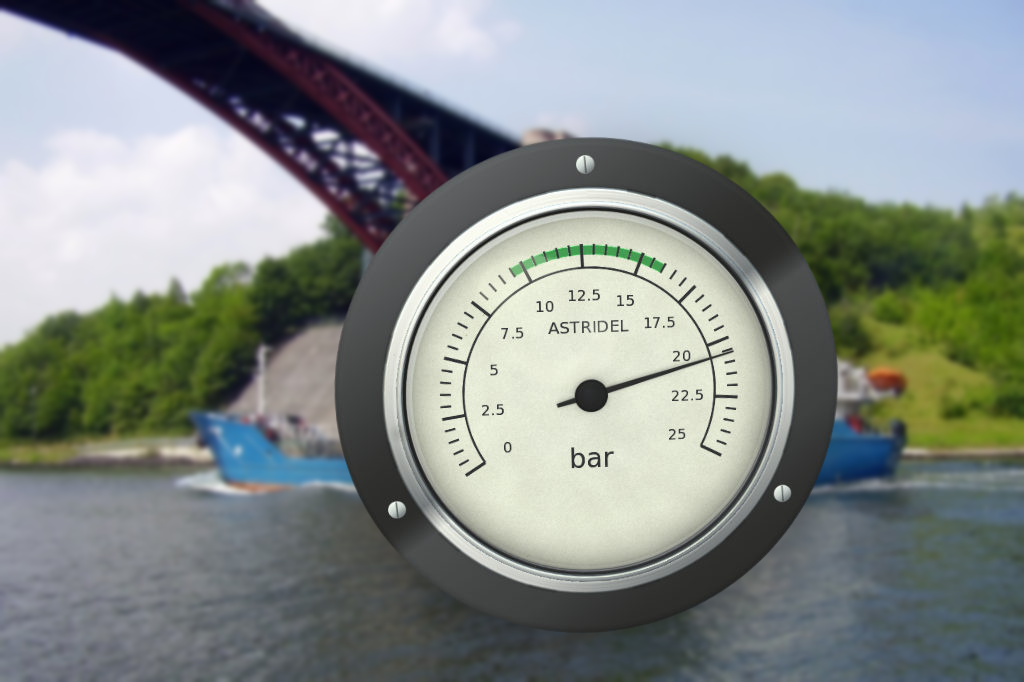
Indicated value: 20.5 bar
